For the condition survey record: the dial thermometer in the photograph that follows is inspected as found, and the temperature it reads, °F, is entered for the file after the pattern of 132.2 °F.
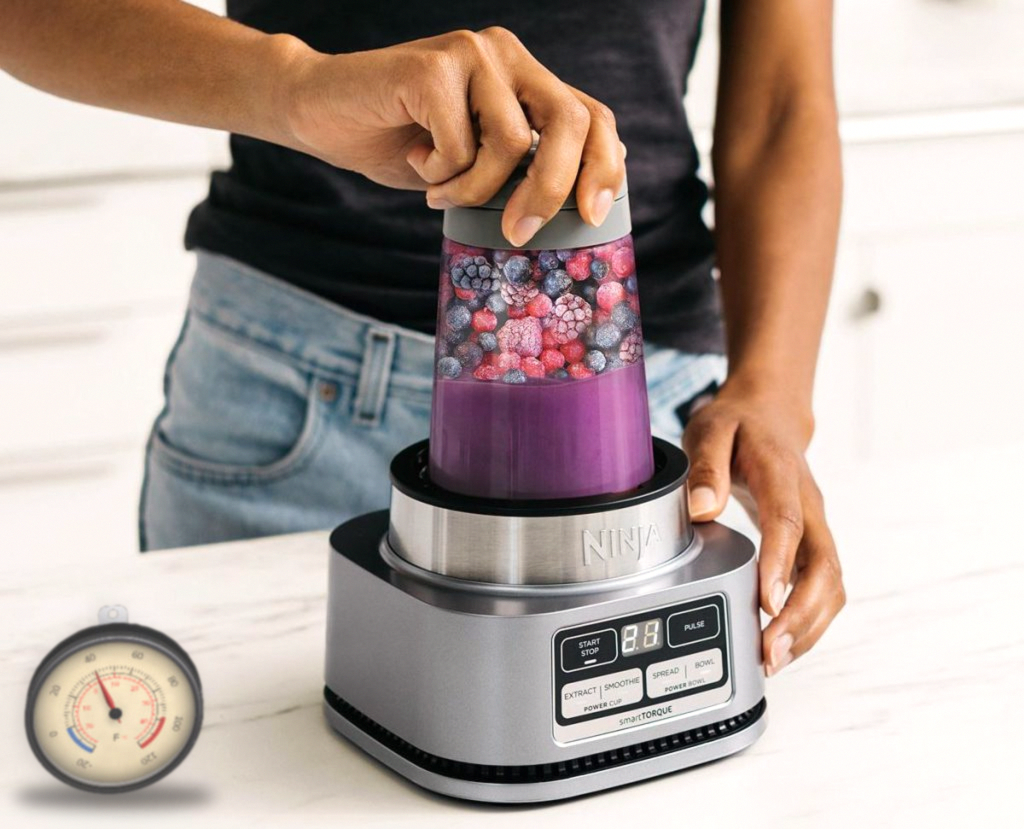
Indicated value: 40 °F
